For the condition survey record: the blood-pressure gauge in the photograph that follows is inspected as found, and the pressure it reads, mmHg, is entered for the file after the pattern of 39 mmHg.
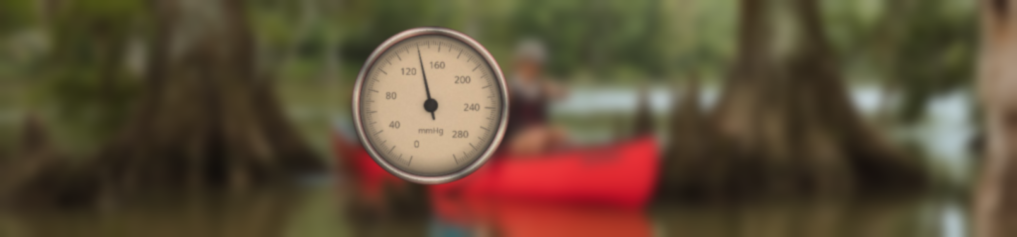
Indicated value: 140 mmHg
